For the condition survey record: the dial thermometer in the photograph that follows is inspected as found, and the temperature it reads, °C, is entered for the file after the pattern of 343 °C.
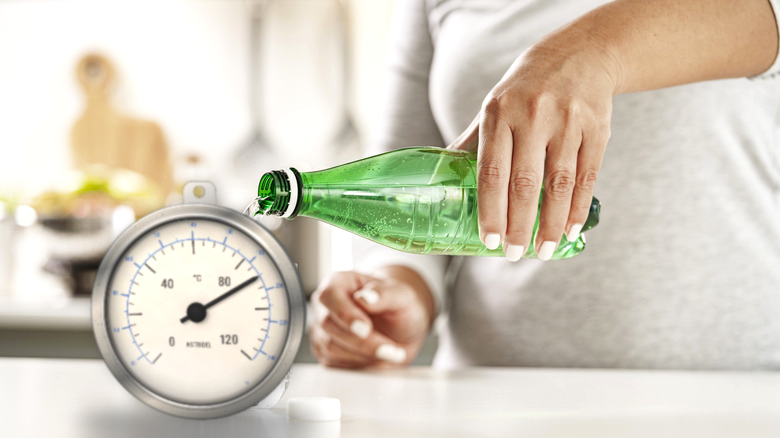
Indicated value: 88 °C
